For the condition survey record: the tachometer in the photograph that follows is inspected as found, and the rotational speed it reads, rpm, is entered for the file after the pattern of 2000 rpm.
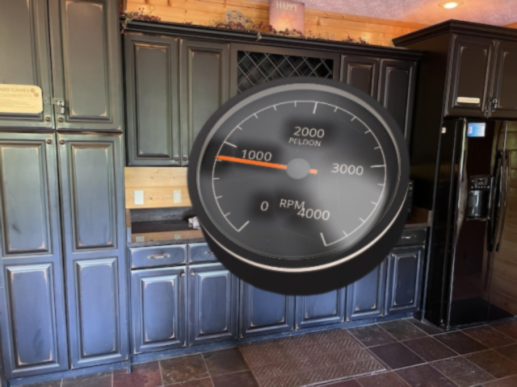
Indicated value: 800 rpm
